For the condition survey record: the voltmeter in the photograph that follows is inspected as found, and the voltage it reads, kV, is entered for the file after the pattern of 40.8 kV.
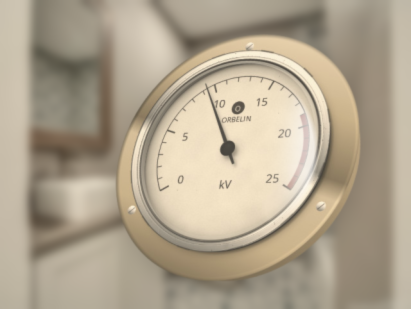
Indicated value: 9.5 kV
